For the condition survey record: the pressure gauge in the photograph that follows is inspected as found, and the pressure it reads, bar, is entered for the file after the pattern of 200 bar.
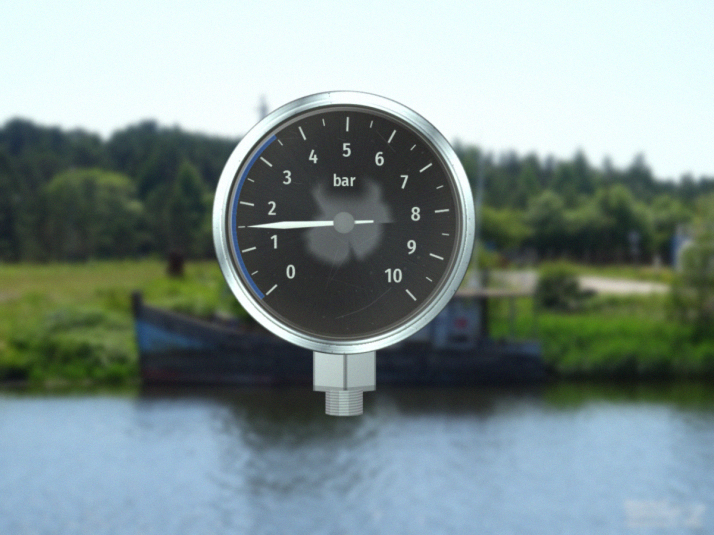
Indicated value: 1.5 bar
